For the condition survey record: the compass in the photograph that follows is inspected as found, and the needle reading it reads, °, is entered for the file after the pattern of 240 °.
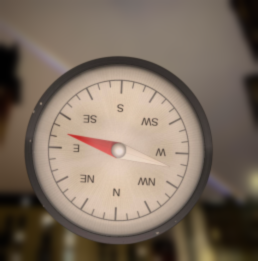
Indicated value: 105 °
